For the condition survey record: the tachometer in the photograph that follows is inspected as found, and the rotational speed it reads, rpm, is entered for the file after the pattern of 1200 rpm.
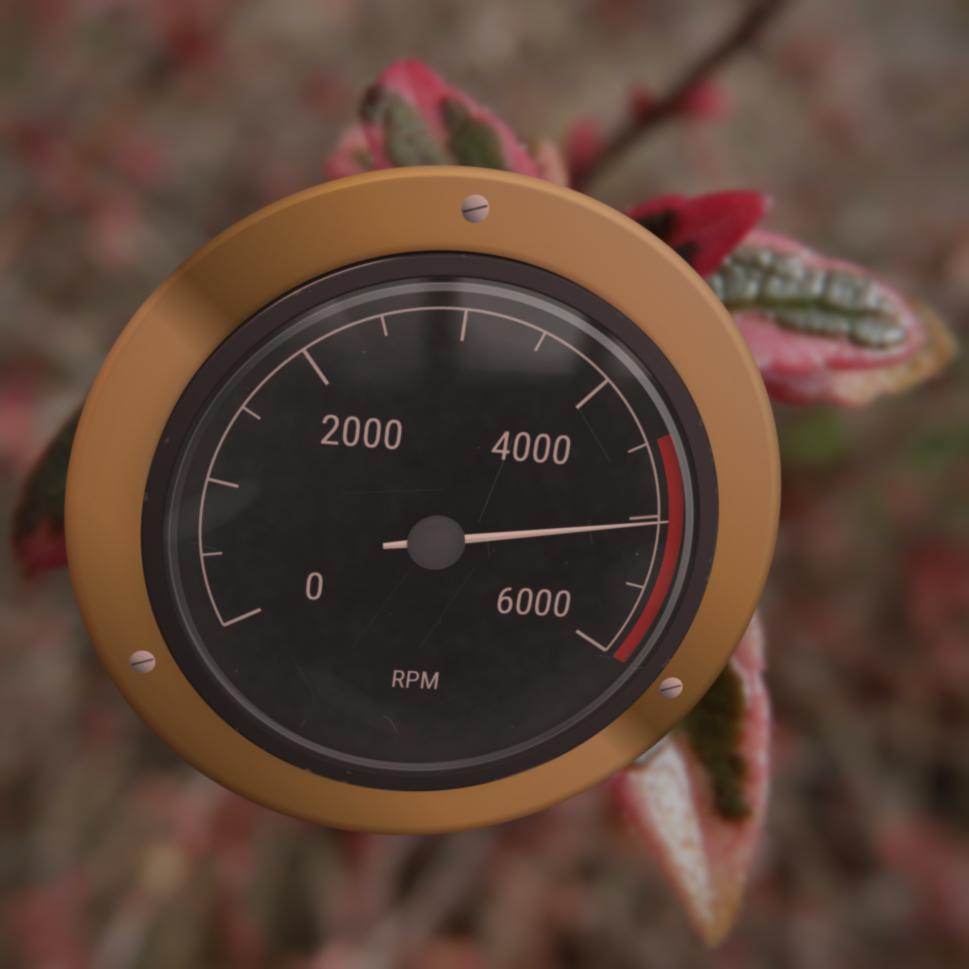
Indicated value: 5000 rpm
